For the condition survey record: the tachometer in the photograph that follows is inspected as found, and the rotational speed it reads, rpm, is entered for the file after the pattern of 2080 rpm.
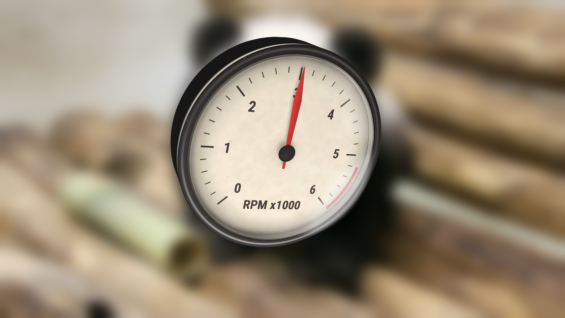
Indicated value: 3000 rpm
